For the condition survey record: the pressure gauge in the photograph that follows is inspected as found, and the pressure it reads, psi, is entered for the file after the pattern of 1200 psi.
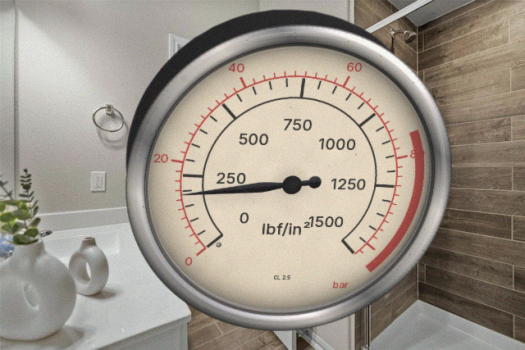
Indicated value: 200 psi
